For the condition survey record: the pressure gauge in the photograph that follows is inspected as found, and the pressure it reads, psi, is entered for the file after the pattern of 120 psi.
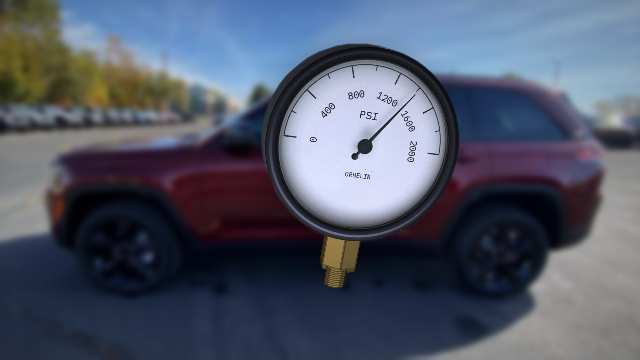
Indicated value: 1400 psi
